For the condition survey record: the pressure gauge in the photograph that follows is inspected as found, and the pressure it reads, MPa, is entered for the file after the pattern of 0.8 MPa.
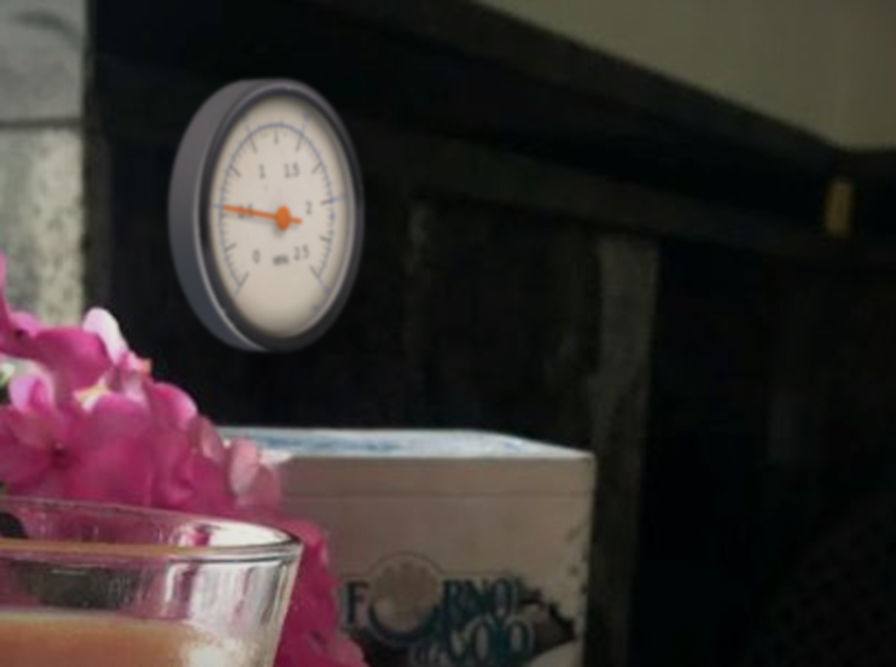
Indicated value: 0.5 MPa
